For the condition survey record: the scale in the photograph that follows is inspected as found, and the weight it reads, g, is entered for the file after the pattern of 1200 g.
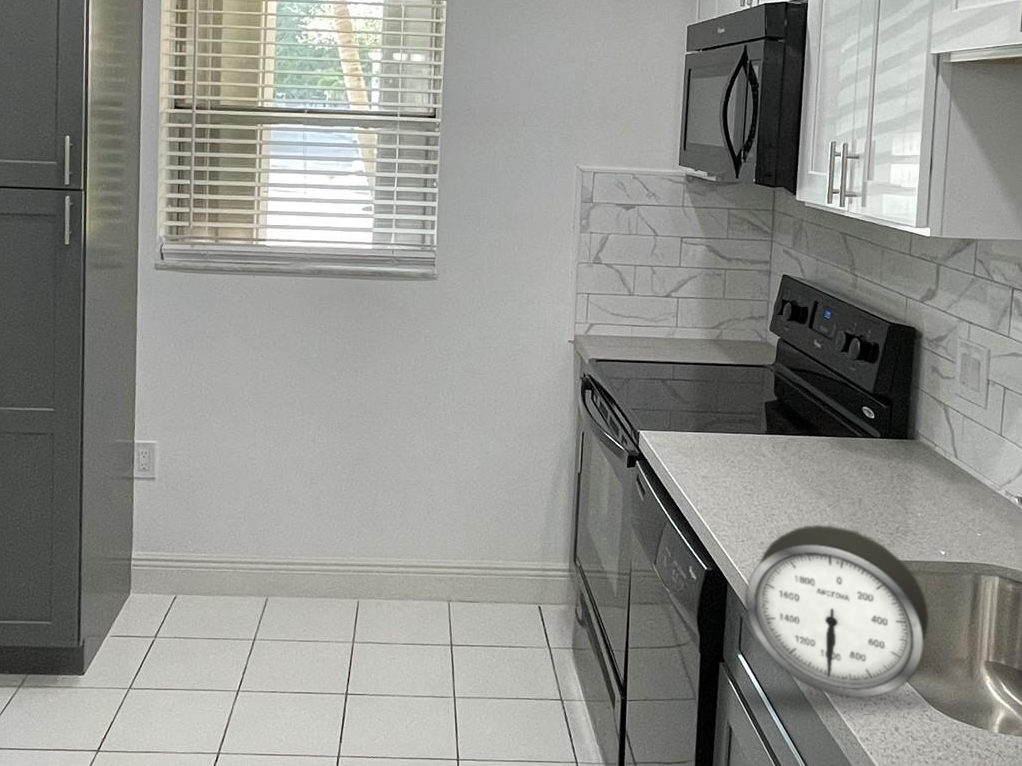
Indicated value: 1000 g
